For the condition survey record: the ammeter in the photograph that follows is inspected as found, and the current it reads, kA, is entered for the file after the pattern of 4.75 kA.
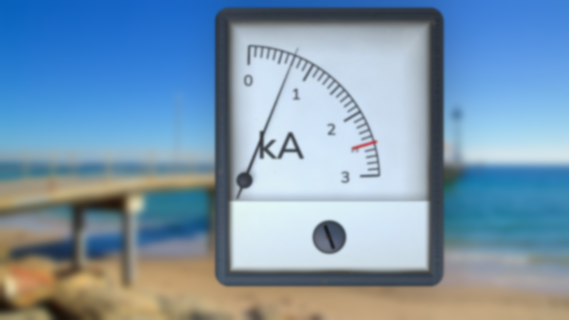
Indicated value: 0.7 kA
